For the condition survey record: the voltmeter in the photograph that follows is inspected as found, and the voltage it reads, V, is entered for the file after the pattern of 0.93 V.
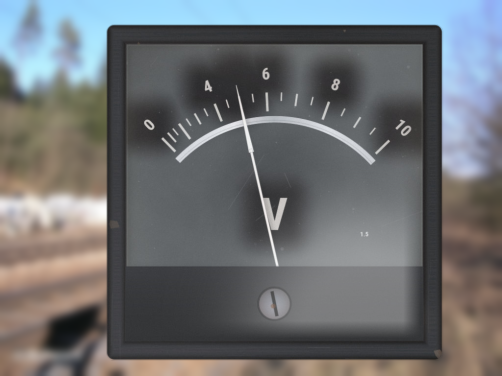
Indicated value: 5 V
